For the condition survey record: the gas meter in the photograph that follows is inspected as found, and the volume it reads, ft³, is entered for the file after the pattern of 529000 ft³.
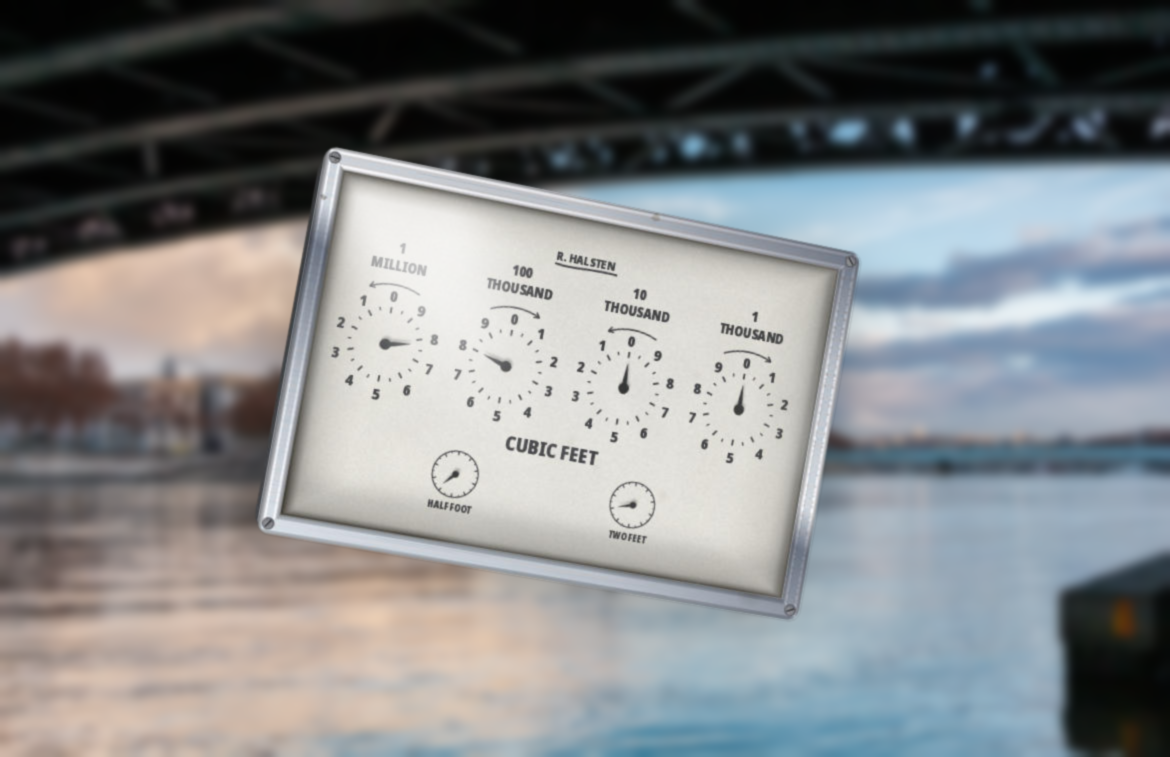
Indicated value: 780000 ft³
